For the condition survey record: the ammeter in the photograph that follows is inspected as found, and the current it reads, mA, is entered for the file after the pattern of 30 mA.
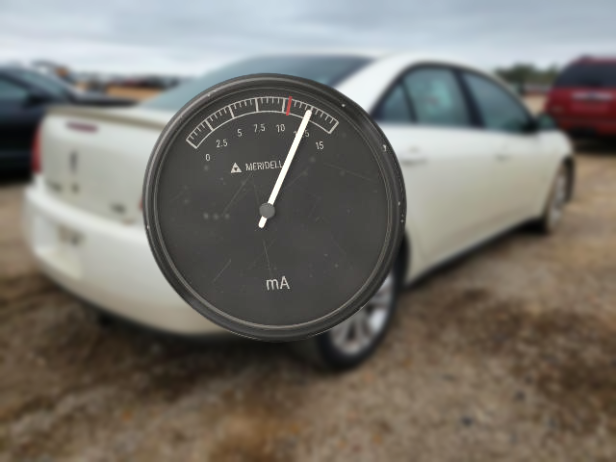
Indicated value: 12.5 mA
